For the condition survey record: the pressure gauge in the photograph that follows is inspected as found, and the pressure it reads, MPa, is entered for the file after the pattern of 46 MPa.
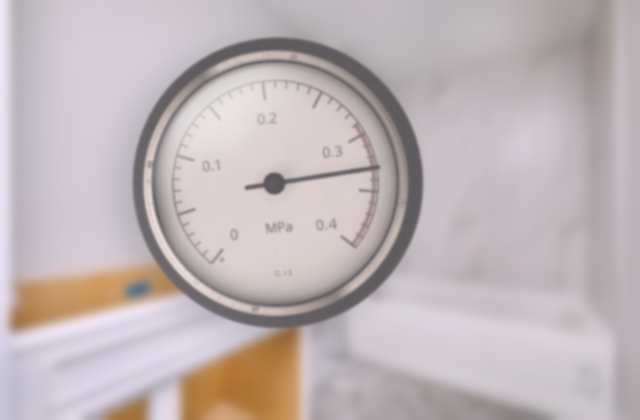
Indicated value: 0.33 MPa
